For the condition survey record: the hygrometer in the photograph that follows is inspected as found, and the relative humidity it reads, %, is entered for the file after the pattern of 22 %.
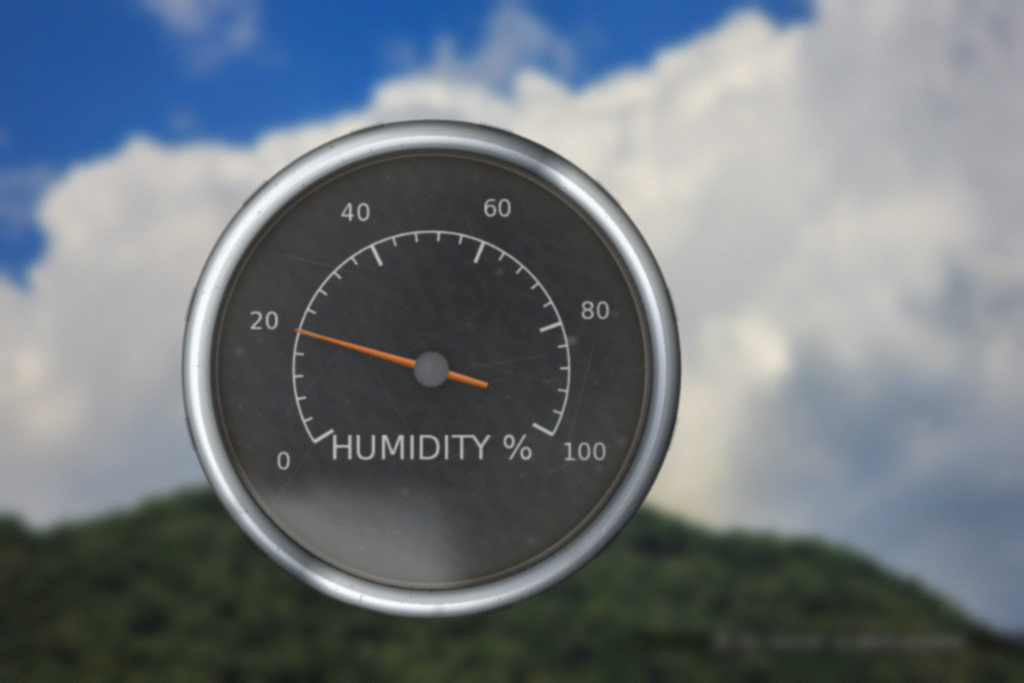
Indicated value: 20 %
